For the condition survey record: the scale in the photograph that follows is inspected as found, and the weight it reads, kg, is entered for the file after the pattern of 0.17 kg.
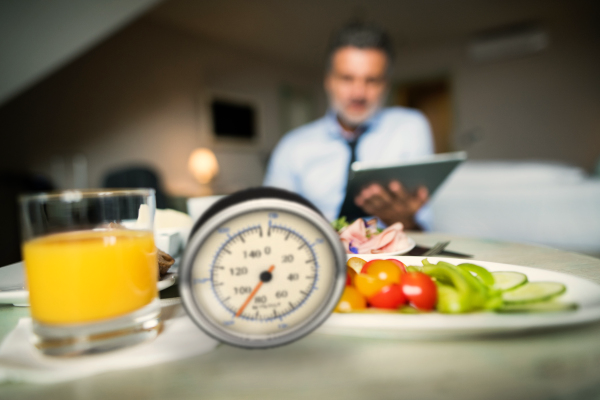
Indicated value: 90 kg
